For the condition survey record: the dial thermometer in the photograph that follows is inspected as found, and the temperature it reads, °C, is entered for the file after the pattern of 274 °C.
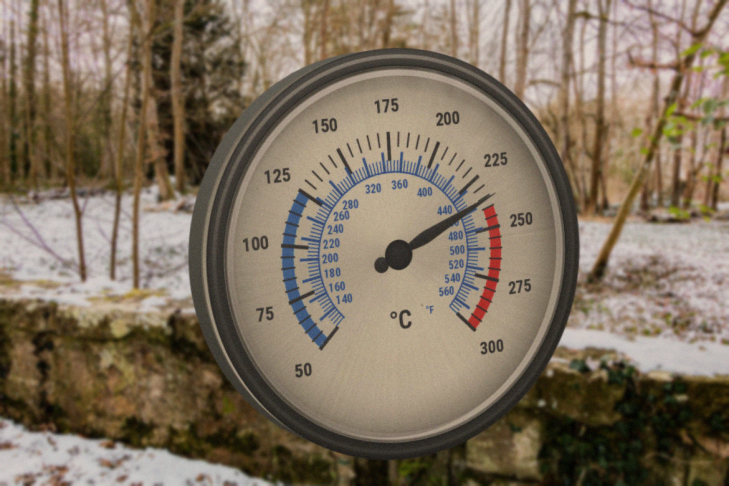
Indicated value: 235 °C
